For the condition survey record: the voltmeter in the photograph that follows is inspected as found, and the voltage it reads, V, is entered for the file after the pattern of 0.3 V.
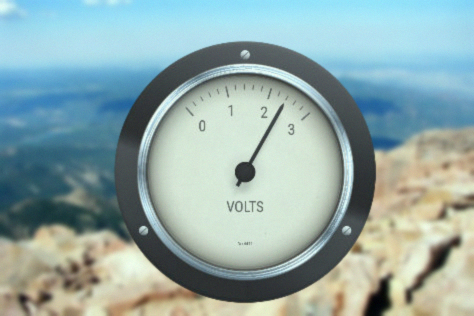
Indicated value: 2.4 V
